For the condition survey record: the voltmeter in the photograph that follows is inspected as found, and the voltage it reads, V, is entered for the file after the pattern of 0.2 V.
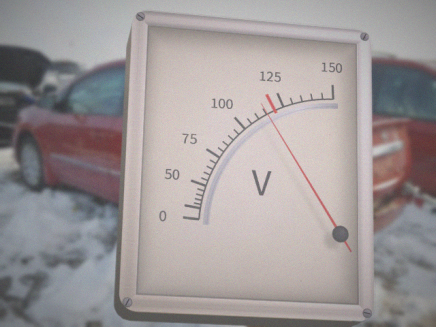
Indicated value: 115 V
